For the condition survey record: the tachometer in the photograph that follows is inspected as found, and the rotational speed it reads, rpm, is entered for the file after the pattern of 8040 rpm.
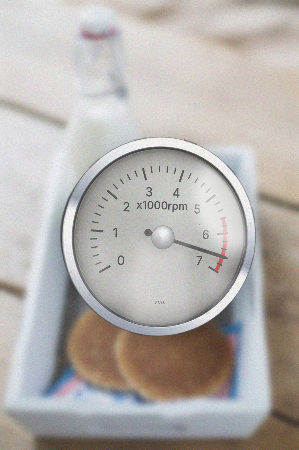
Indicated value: 6600 rpm
